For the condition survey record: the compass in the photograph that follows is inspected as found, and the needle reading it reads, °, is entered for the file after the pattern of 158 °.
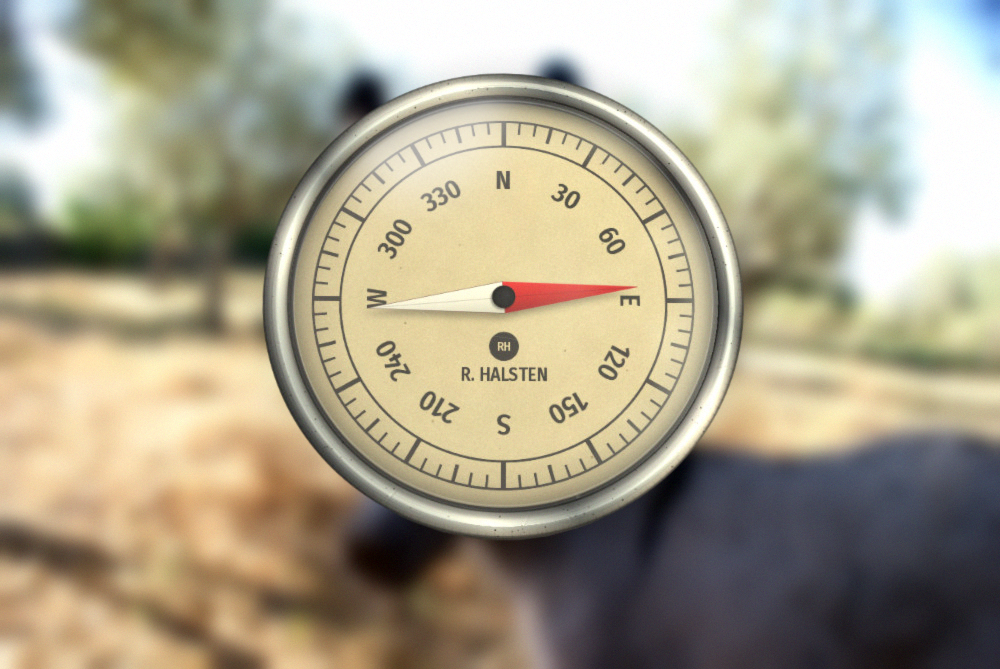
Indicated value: 85 °
